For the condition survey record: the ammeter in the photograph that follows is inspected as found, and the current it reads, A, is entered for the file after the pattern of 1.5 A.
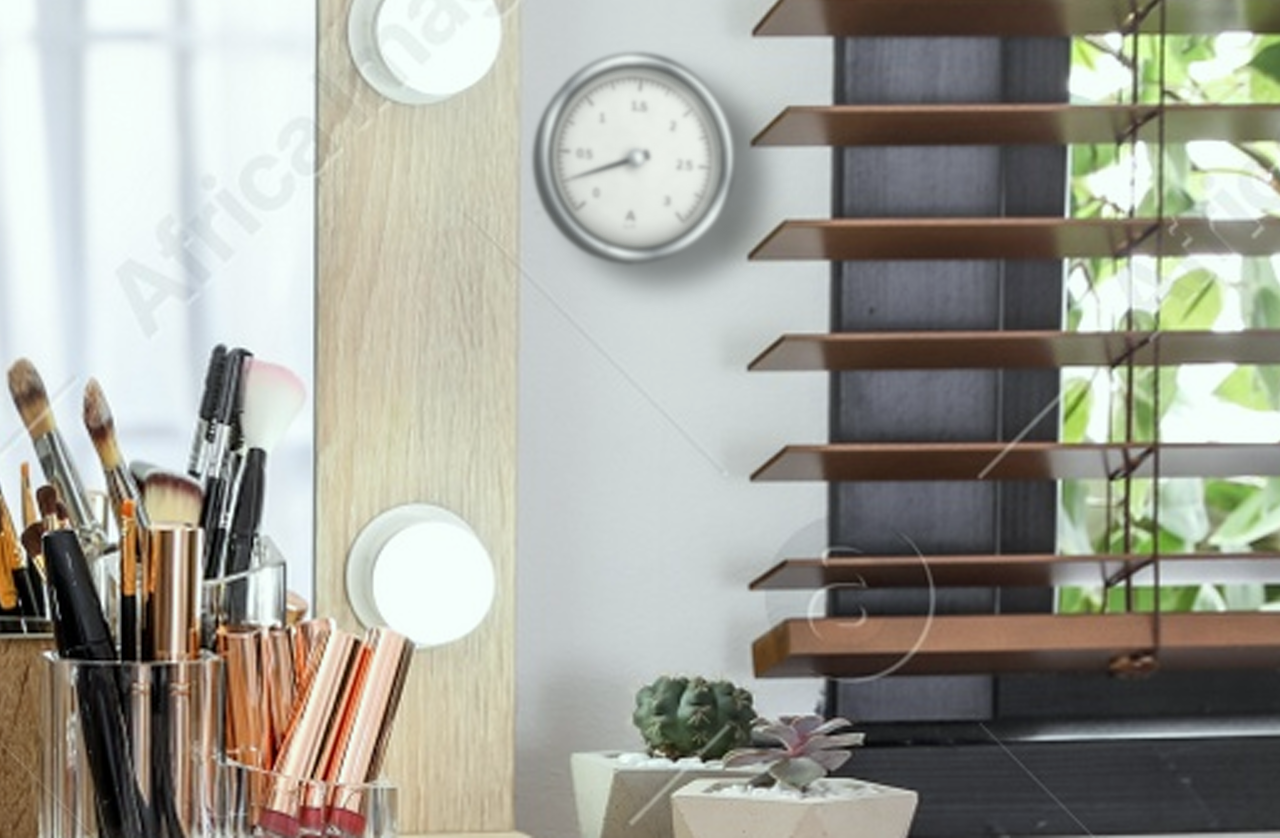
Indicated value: 0.25 A
